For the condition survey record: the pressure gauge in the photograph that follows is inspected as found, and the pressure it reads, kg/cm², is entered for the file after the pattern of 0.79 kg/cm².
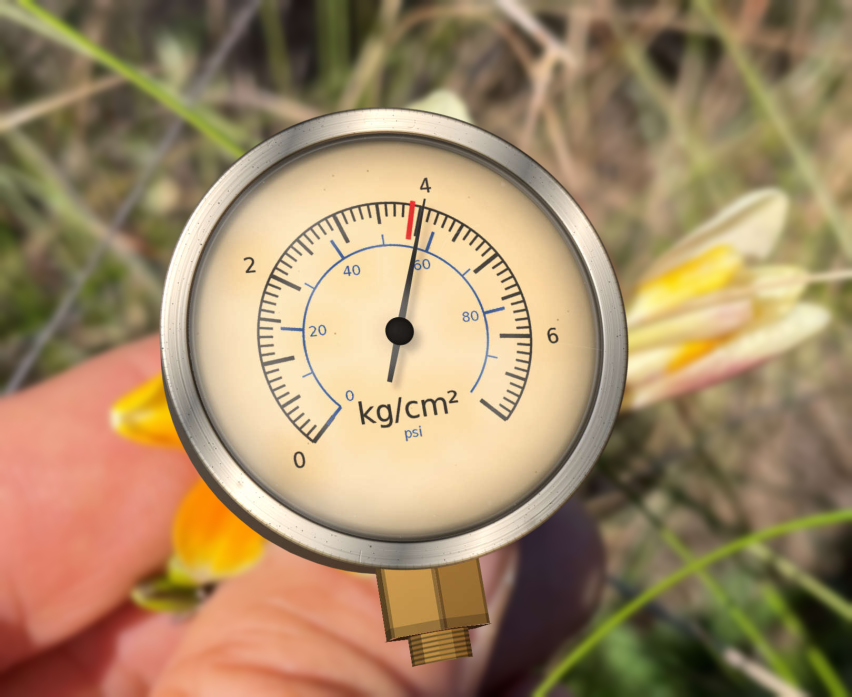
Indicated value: 4 kg/cm²
